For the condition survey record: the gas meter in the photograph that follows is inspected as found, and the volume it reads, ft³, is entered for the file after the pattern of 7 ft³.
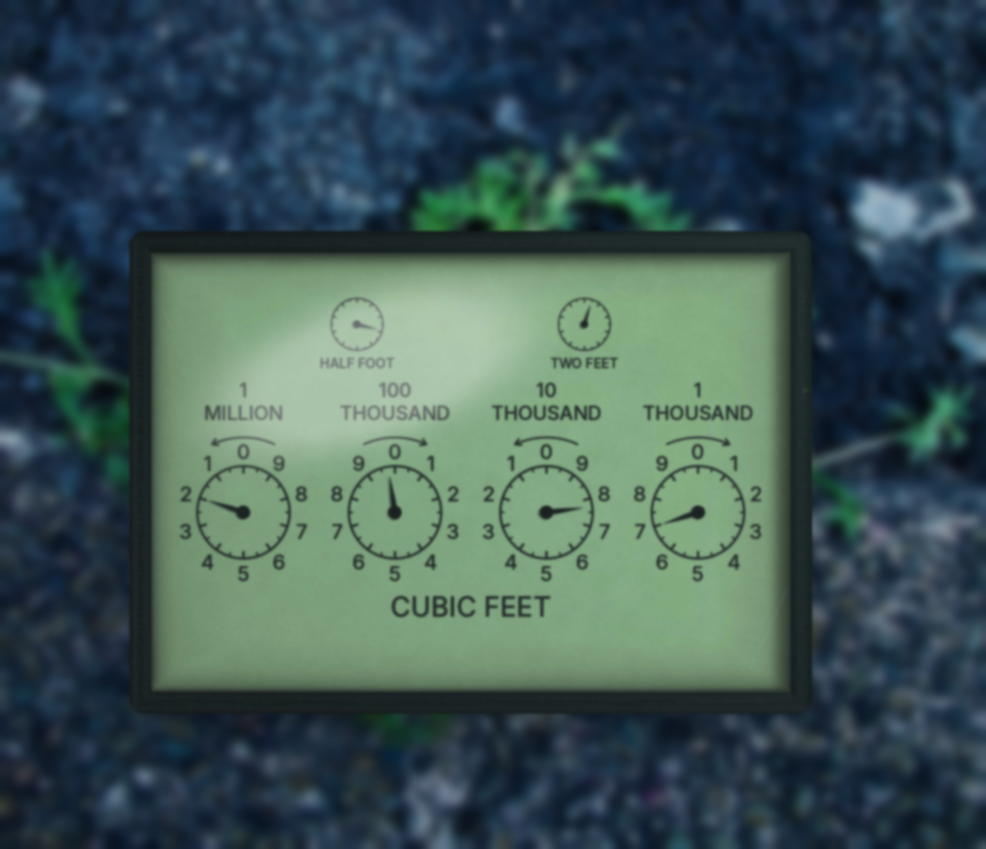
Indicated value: 197700 ft³
